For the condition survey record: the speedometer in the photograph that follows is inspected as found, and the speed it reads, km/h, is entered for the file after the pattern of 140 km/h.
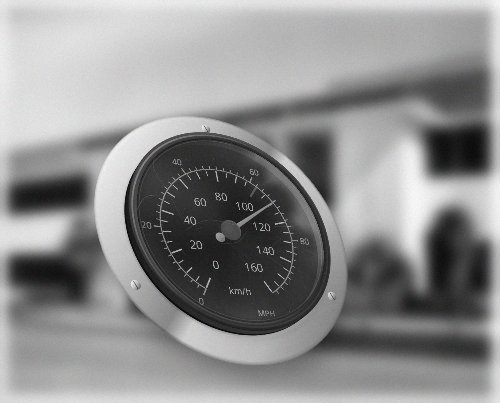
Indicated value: 110 km/h
